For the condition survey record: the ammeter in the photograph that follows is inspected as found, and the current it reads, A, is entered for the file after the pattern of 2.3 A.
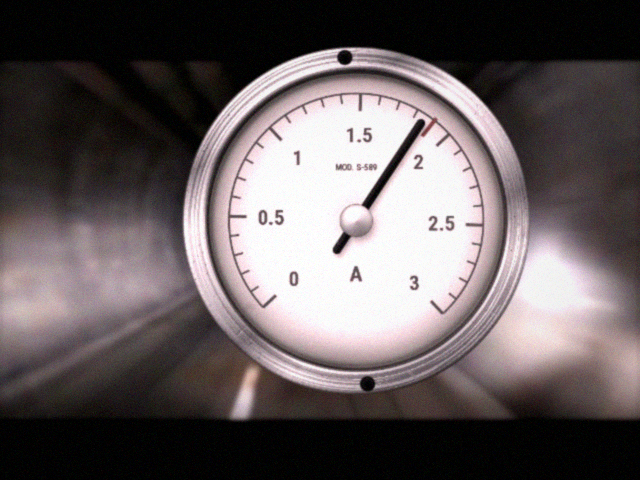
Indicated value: 1.85 A
